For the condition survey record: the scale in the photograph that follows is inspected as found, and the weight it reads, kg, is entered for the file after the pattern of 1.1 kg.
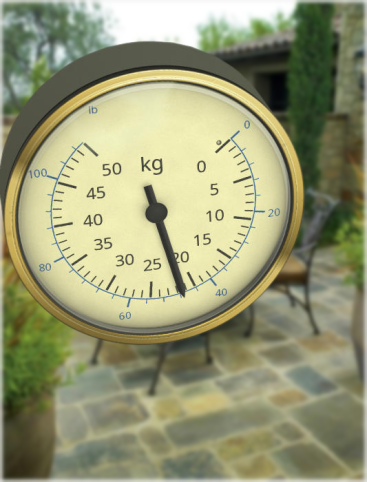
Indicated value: 21.5 kg
